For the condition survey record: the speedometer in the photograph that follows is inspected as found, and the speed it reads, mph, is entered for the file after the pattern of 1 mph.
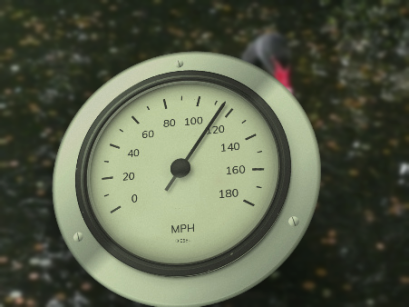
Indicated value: 115 mph
